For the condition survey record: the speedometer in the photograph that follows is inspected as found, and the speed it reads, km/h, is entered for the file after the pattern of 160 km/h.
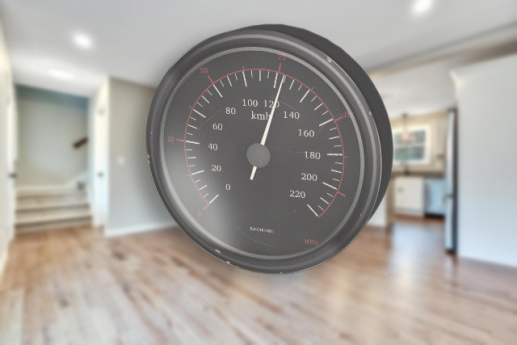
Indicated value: 125 km/h
